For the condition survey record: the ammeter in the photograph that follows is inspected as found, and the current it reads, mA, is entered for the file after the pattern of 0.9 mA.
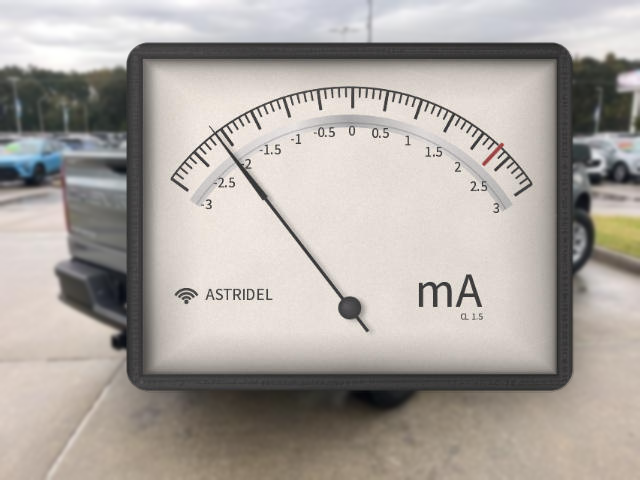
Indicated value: -2.1 mA
